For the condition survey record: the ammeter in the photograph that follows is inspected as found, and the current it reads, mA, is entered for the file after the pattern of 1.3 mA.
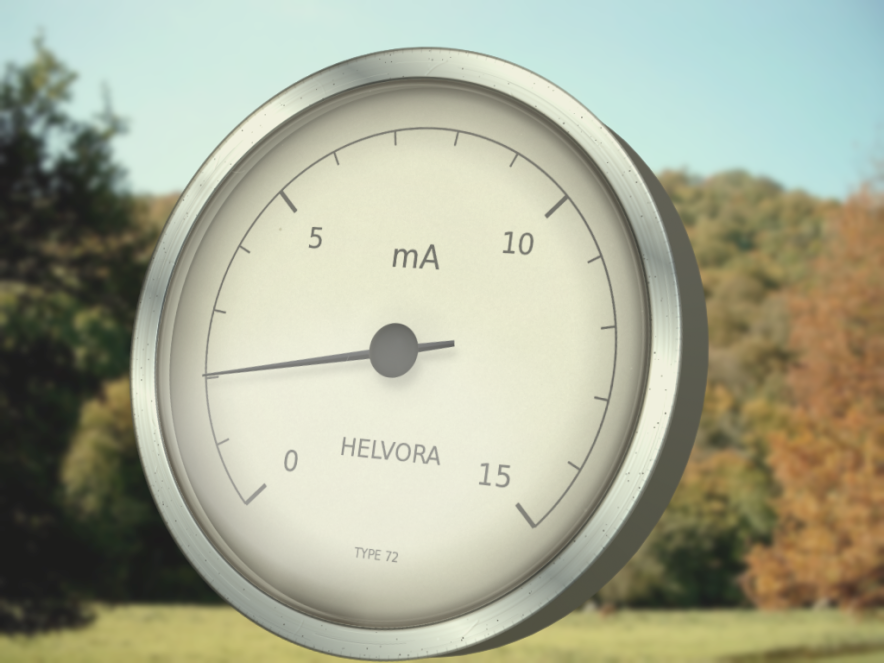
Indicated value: 2 mA
